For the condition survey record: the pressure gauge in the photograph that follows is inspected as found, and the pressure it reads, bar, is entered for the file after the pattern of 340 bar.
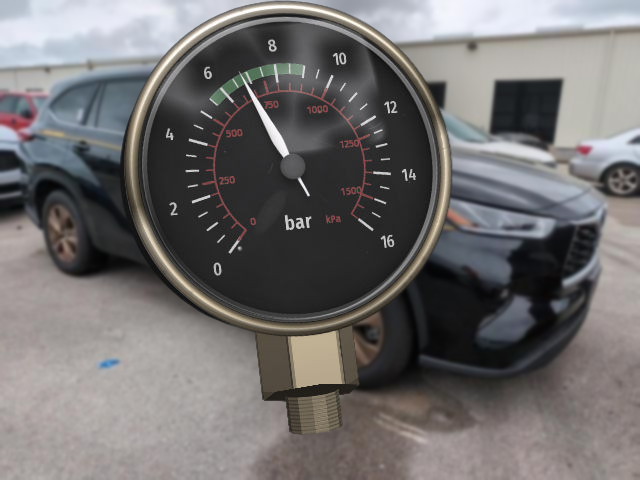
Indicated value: 6.75 bar
